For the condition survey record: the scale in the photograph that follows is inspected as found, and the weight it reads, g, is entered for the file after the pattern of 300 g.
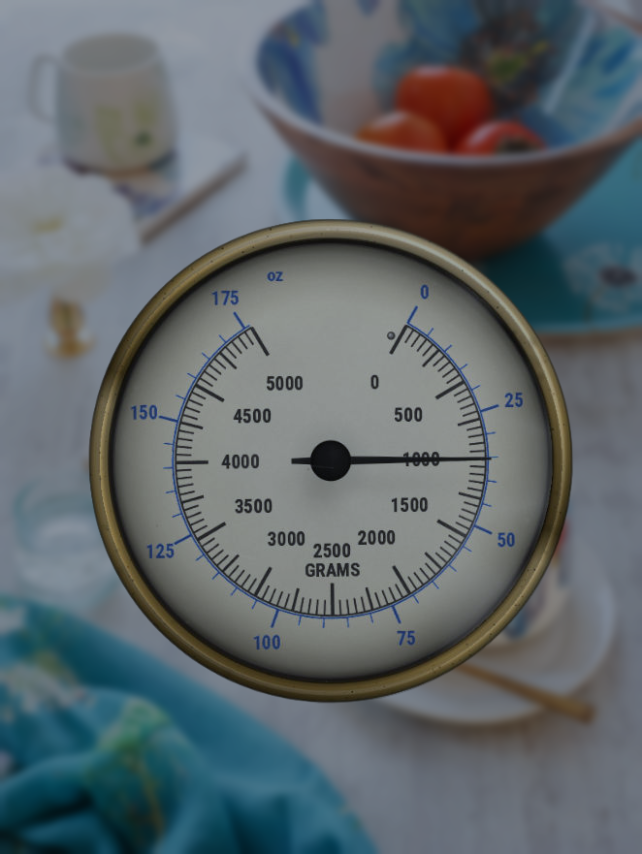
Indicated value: 1000 g
